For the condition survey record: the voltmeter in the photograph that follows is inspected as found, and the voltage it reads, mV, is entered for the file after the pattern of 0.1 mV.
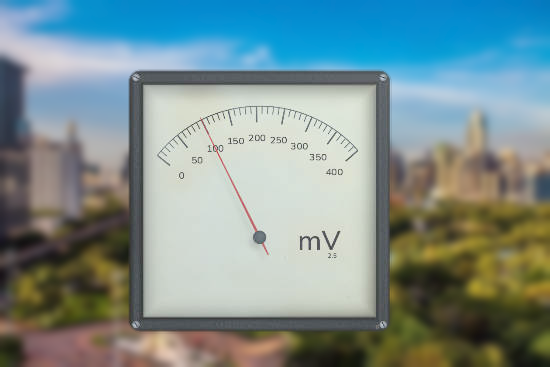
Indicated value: 100 mV
